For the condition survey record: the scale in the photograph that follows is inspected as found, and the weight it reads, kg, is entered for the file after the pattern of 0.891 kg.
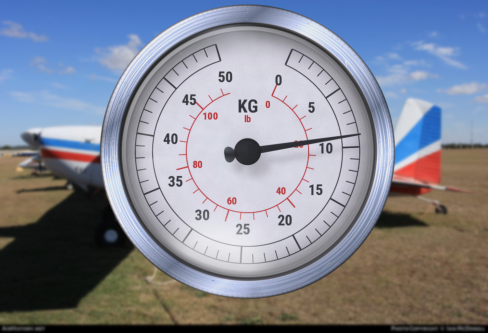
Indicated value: 9 kg
